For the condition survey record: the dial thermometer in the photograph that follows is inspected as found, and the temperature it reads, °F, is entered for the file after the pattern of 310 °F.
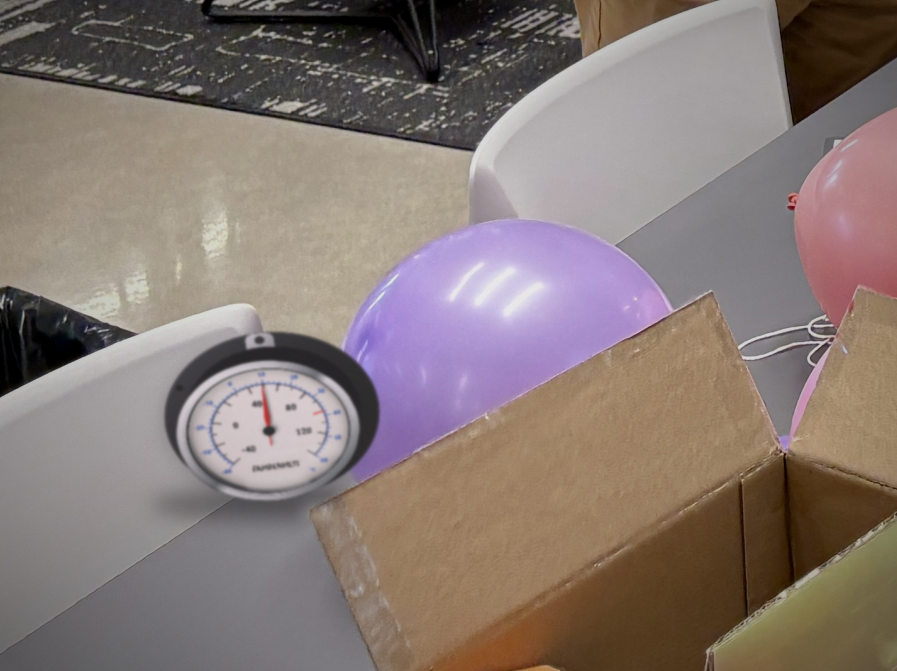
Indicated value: 50 °F
